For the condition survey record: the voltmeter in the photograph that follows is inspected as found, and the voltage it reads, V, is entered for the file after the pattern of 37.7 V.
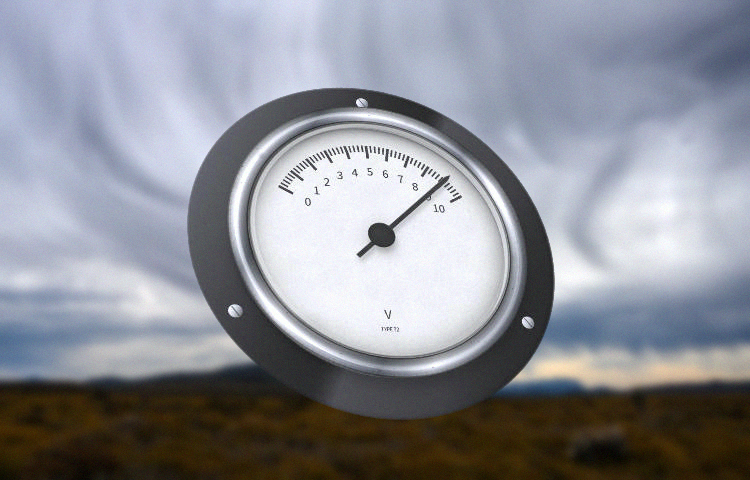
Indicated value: 9 V
